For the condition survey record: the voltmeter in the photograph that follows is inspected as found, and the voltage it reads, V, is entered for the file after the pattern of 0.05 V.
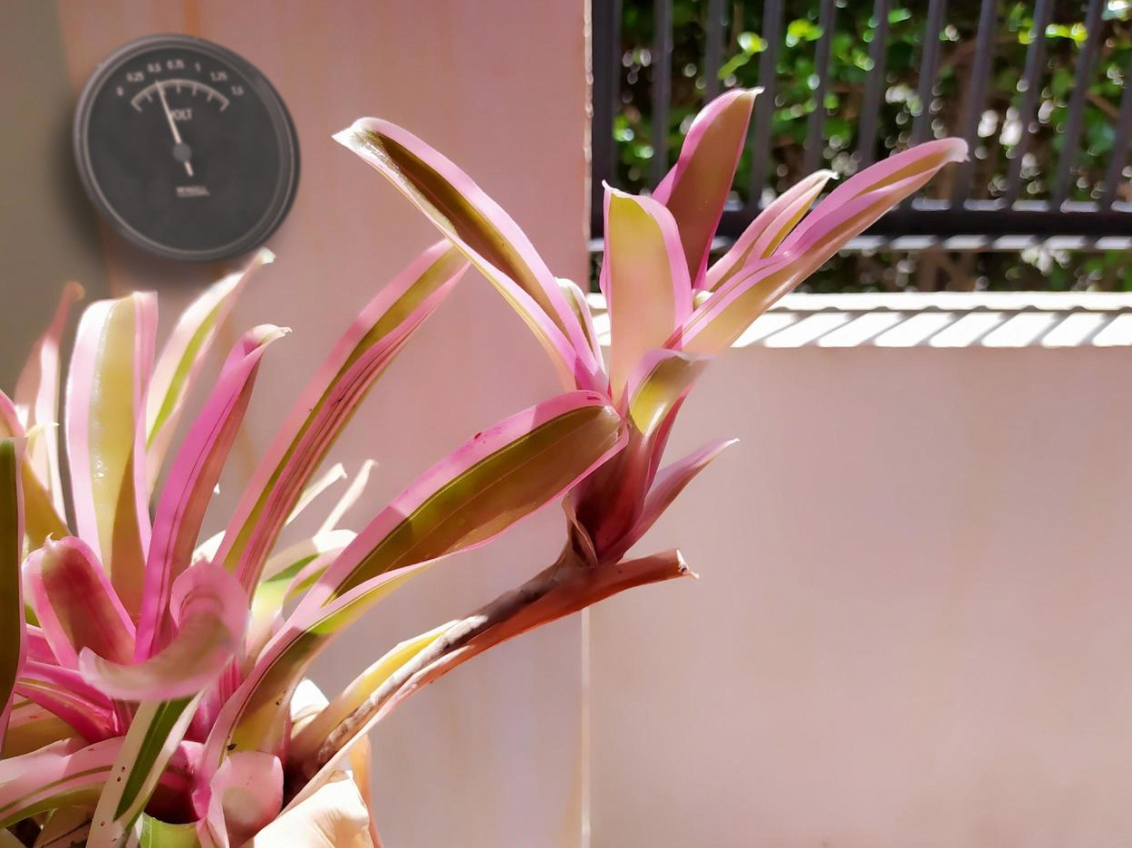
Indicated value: 0.5 V
